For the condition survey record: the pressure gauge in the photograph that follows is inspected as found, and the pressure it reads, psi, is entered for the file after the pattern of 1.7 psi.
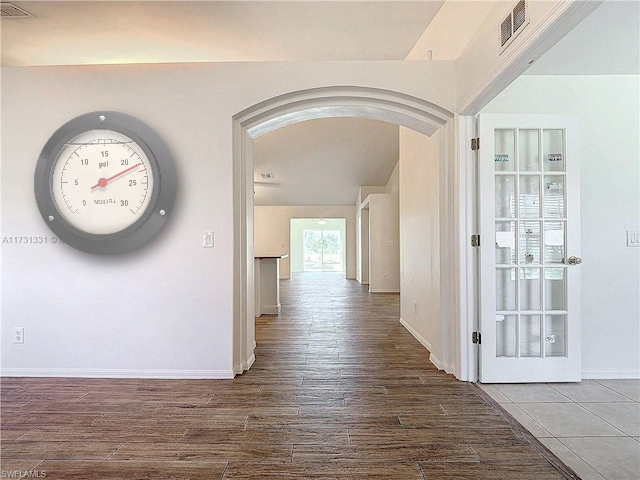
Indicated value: 22 psi
